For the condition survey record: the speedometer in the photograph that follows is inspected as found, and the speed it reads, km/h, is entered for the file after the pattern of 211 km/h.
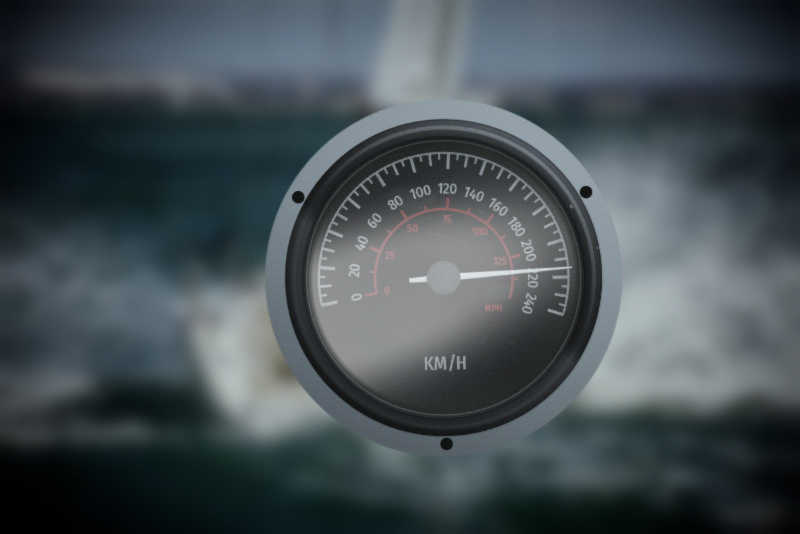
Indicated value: 215 km/h
